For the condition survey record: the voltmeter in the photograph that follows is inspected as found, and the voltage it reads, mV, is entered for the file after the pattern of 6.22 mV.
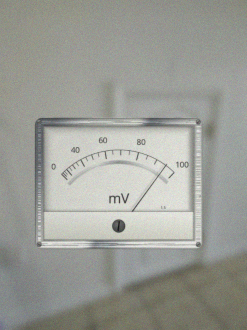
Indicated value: 95 mV
